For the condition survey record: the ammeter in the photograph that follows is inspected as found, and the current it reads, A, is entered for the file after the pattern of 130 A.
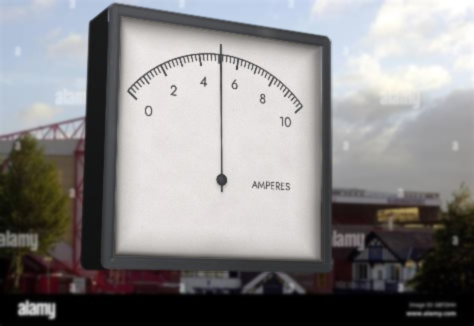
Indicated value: 5 A
